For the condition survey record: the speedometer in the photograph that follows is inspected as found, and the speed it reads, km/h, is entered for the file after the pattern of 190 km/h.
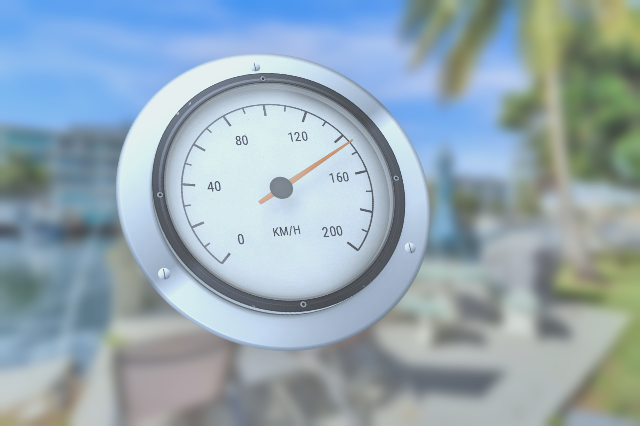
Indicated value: 145 km/h
